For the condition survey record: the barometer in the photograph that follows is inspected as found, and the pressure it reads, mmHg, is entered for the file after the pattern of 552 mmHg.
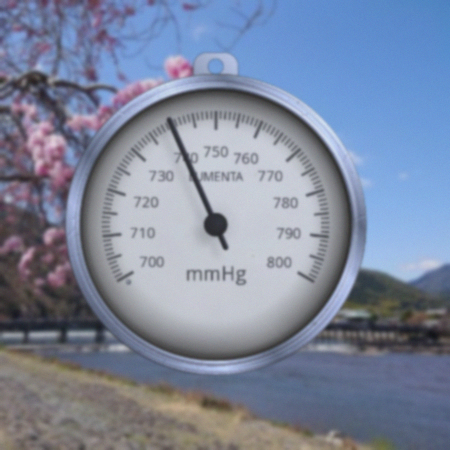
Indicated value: 740 mmHg
